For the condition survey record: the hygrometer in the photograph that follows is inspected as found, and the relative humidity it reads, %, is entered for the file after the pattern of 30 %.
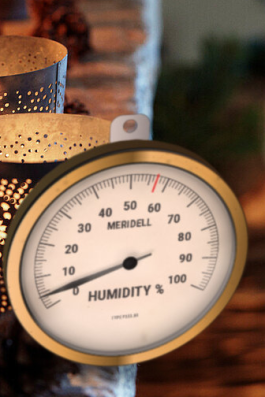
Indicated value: 5 %
